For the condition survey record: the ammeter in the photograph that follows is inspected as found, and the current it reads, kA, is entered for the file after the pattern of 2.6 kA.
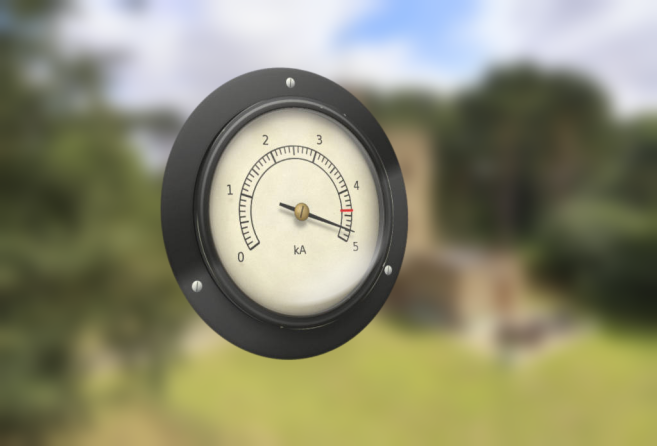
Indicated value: 4.8 kA
